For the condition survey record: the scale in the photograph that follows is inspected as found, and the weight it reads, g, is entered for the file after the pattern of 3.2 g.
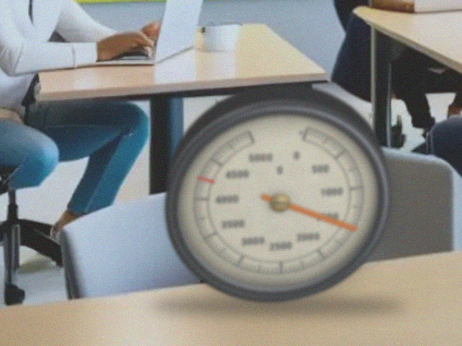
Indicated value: 1500 g
